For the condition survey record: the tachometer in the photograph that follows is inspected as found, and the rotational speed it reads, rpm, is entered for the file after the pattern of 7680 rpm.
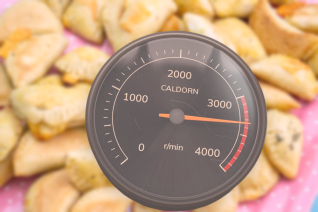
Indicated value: 3350 rpm
